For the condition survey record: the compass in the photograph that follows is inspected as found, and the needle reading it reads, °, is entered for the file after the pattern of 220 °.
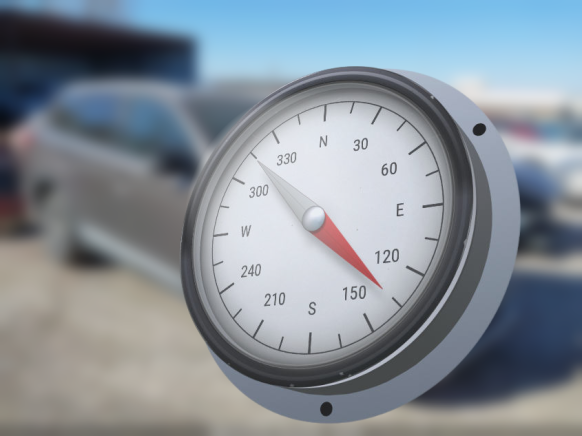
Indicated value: 135 °
